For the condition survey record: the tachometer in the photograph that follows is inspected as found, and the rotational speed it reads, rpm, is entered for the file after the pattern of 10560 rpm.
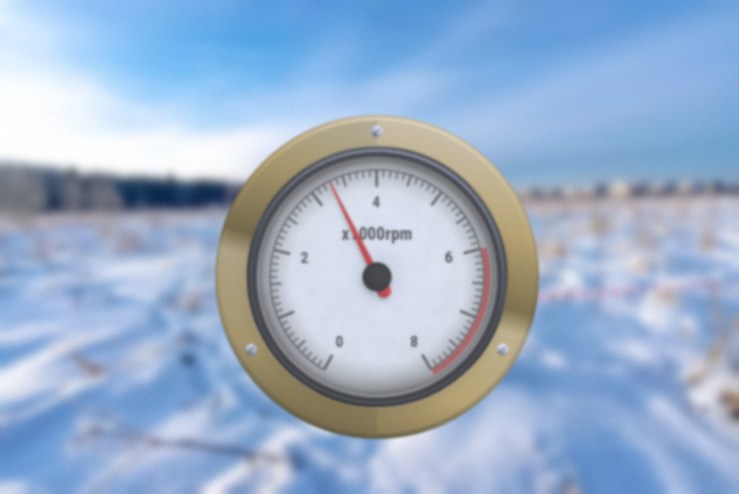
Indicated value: 3300 rpm
